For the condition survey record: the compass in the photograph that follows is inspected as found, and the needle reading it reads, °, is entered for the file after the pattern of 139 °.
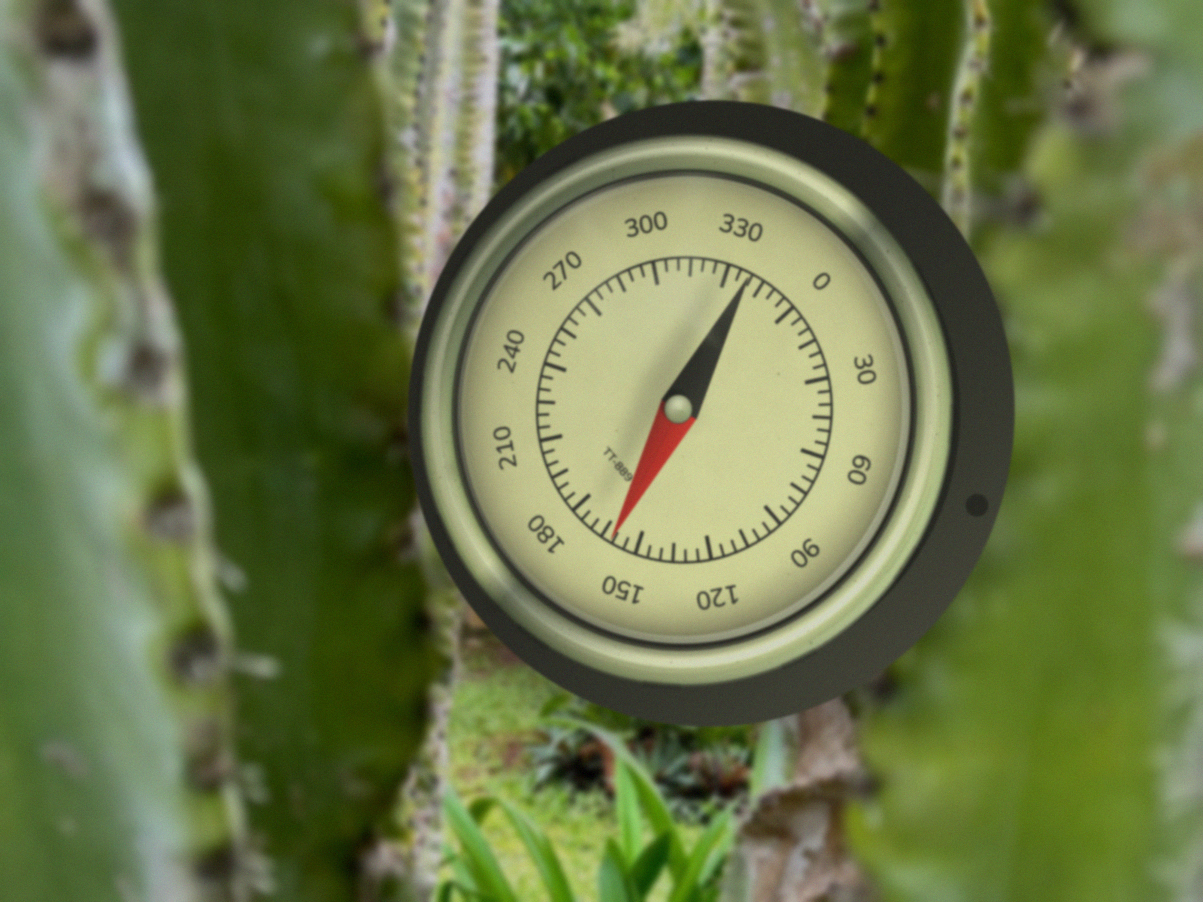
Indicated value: 160 °
